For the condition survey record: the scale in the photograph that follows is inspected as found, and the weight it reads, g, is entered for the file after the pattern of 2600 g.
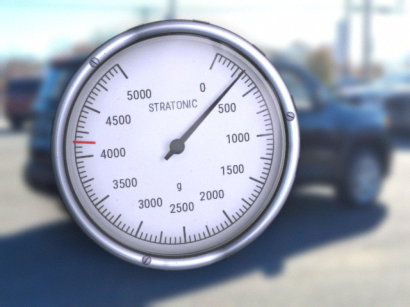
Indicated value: 300 g
